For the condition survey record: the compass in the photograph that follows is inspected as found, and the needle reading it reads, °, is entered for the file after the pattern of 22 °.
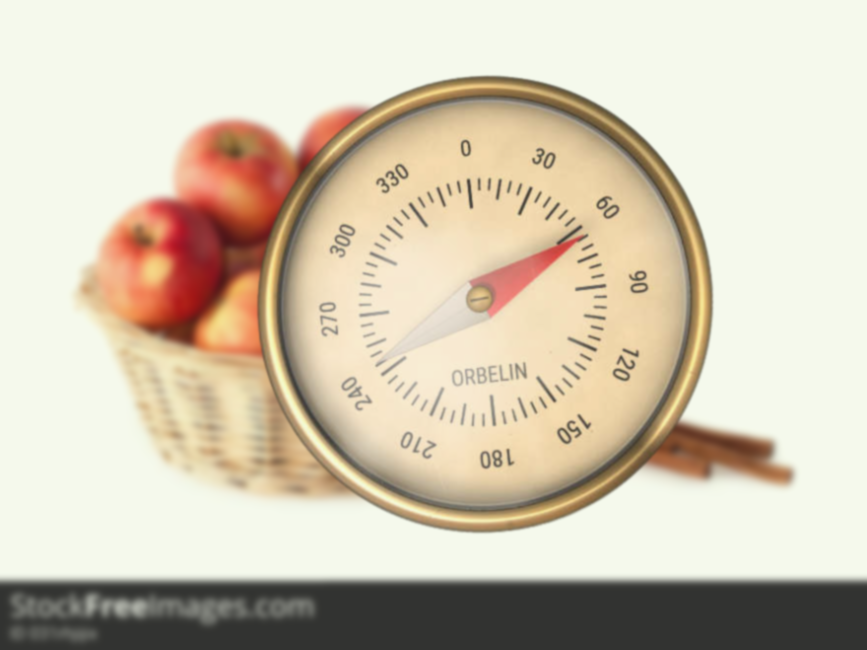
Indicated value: 65 °
